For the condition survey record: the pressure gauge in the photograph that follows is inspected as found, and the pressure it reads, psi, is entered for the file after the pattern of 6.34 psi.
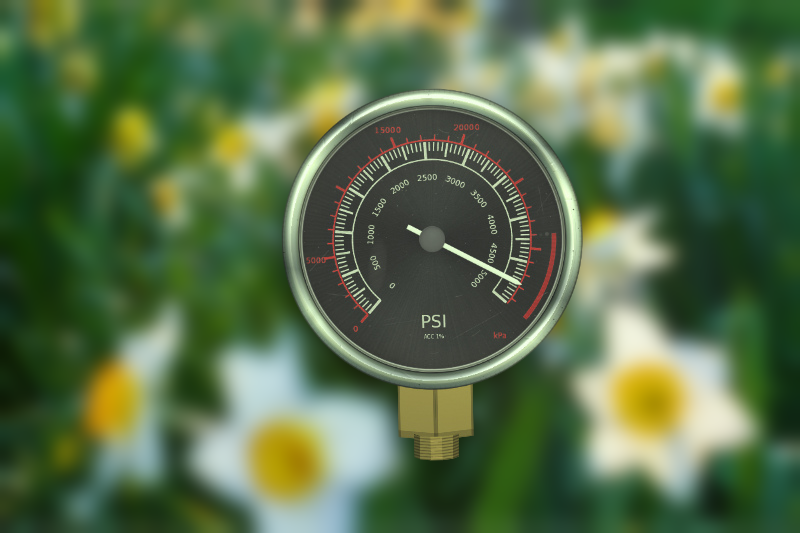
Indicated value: 4750 psi
